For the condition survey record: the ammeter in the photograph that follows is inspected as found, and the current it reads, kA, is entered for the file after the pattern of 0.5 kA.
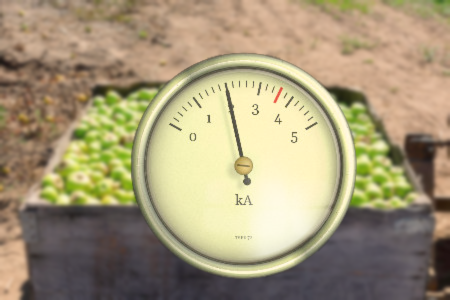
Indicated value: 2 kA
